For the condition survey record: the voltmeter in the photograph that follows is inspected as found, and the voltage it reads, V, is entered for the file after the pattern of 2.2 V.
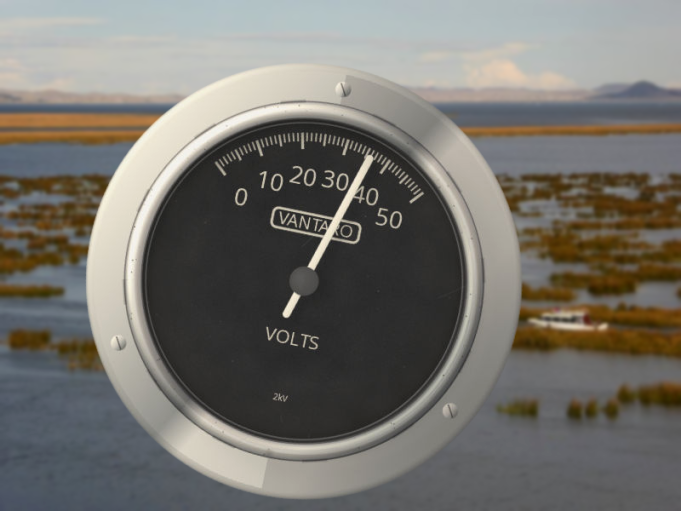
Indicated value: 36 V
